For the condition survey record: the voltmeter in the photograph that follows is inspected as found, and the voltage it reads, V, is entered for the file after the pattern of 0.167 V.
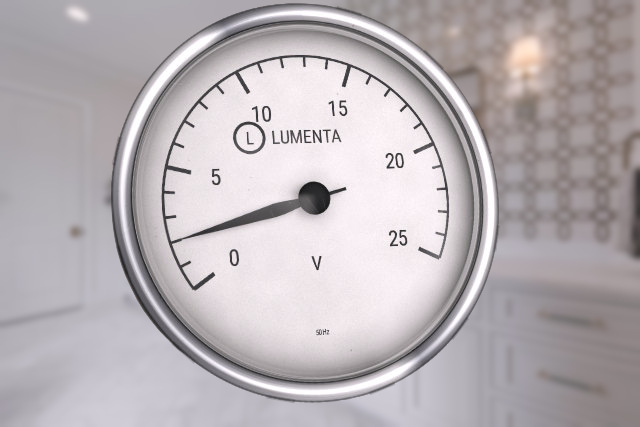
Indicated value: 2 V
